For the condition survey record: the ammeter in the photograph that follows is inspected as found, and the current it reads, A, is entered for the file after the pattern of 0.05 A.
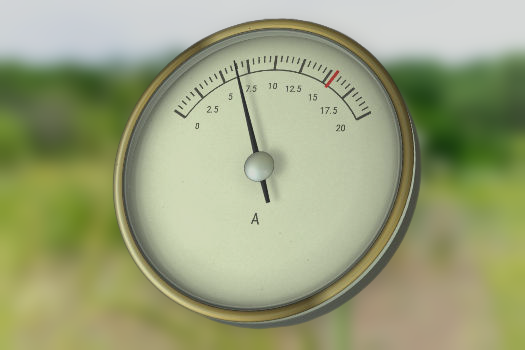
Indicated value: 6.5 A
